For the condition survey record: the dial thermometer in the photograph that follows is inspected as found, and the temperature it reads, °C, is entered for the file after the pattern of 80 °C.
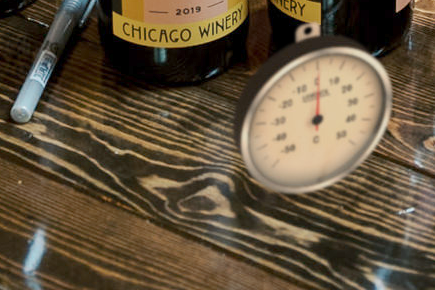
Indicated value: 0 °C
